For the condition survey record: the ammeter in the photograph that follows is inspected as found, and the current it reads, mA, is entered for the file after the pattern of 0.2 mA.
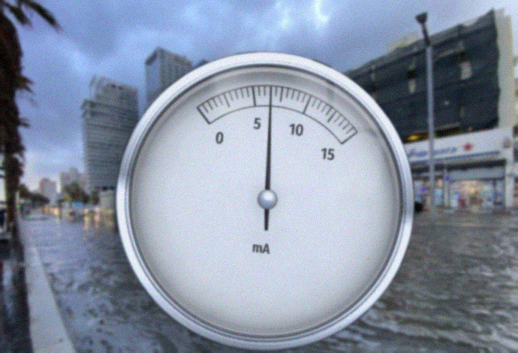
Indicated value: 6.5 mA
